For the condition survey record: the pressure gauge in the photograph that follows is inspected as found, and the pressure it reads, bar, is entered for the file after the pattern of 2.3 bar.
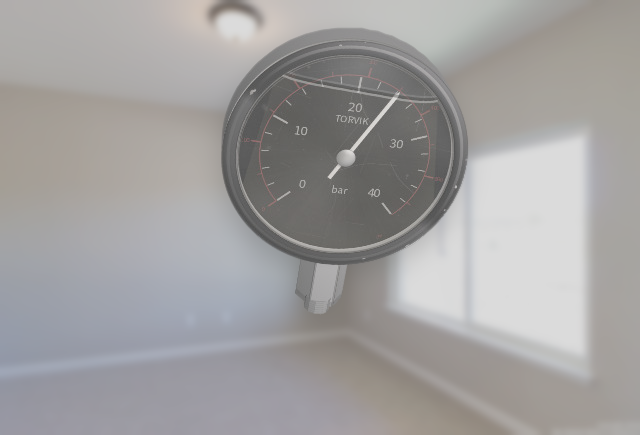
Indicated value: 24 bar
